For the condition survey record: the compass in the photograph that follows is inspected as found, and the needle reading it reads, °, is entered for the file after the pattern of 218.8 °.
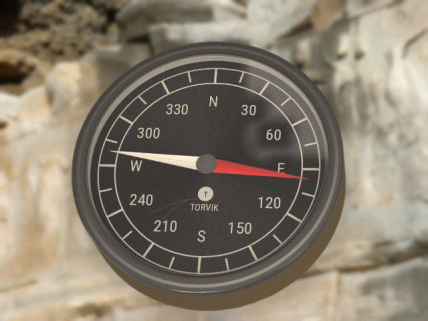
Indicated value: 97.5 °
